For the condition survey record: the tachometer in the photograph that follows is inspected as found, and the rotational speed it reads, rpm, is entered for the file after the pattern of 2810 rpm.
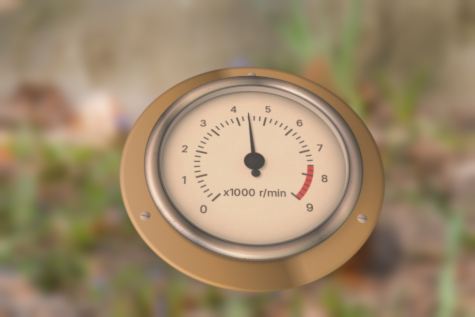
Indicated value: 4400 rpm
